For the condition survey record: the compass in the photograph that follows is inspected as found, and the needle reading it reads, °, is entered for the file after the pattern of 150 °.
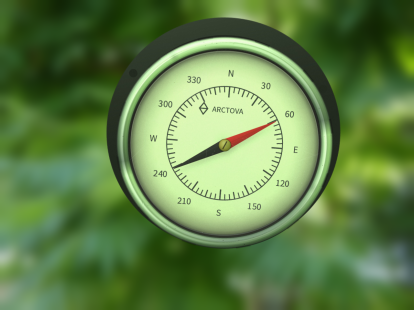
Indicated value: 60 °
